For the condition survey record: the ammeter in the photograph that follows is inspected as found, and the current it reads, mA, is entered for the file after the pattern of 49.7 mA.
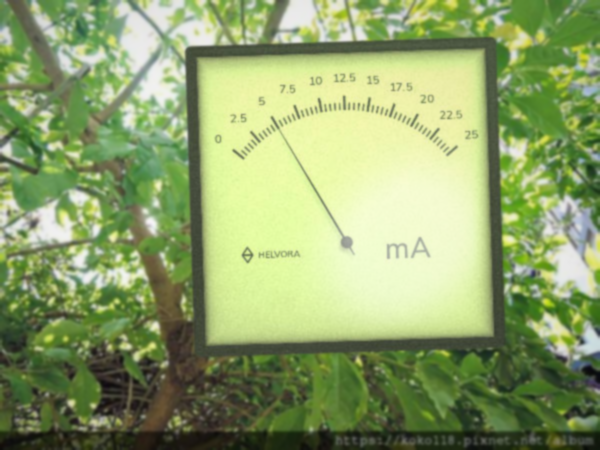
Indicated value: 5 mA
